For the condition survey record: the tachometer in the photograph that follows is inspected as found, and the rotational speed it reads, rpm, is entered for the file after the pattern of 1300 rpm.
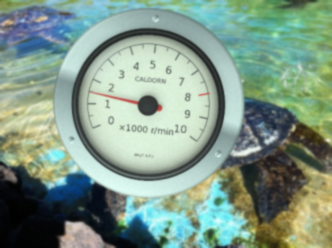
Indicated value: 1500 rpm
